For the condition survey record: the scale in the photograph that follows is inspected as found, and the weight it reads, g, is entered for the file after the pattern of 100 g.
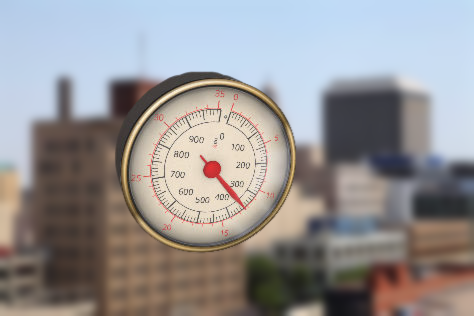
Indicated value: 350 g
